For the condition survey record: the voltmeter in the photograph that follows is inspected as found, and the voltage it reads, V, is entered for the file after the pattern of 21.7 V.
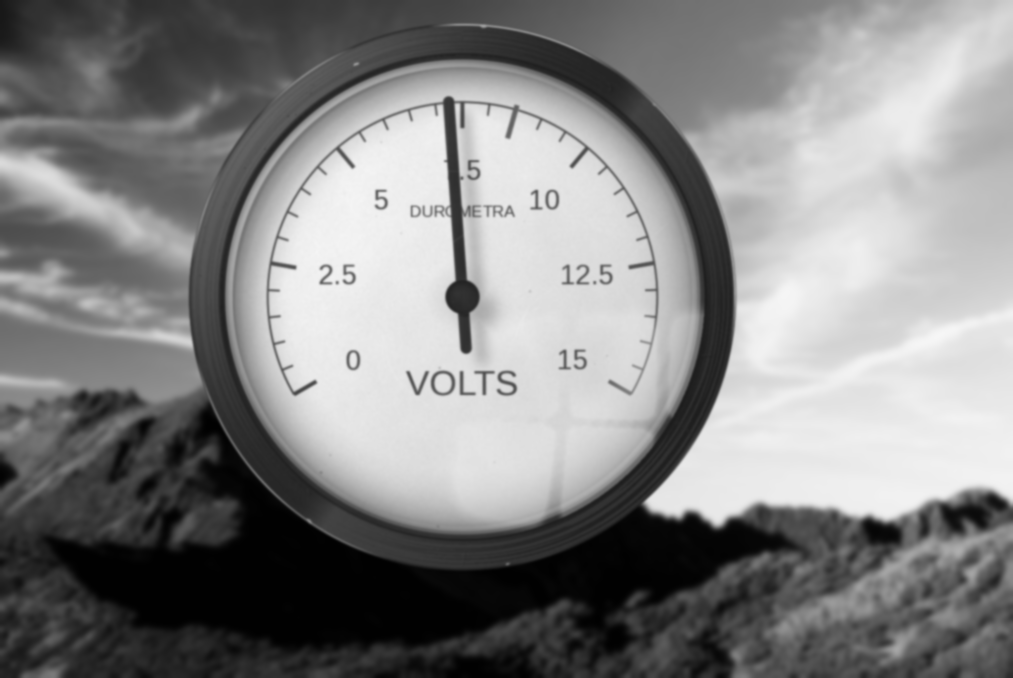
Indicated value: 7.25 V
